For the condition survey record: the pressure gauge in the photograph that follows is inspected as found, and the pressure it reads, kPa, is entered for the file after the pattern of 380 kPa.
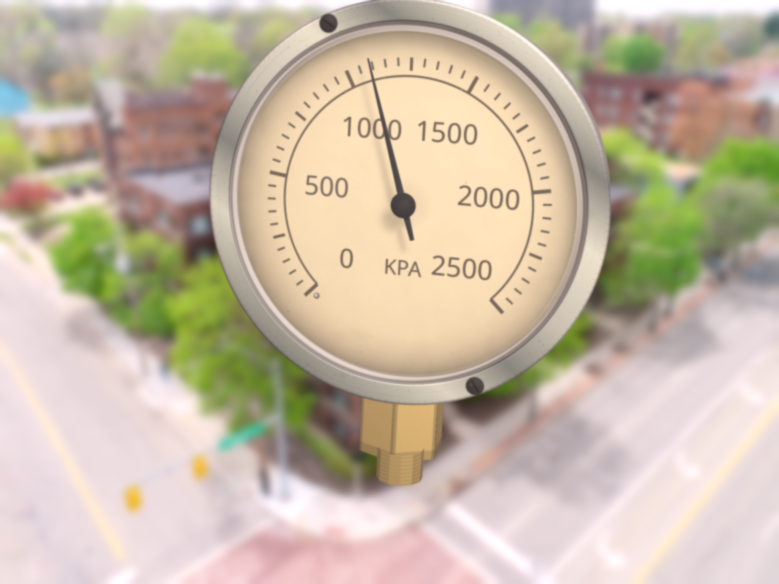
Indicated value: 1100 kPa
